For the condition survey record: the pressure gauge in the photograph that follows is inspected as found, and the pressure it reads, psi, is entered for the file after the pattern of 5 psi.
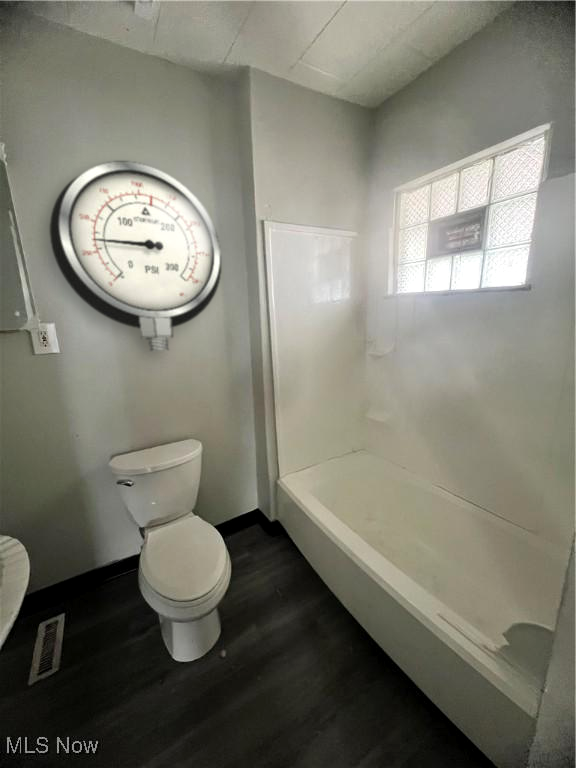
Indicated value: 50 psi
